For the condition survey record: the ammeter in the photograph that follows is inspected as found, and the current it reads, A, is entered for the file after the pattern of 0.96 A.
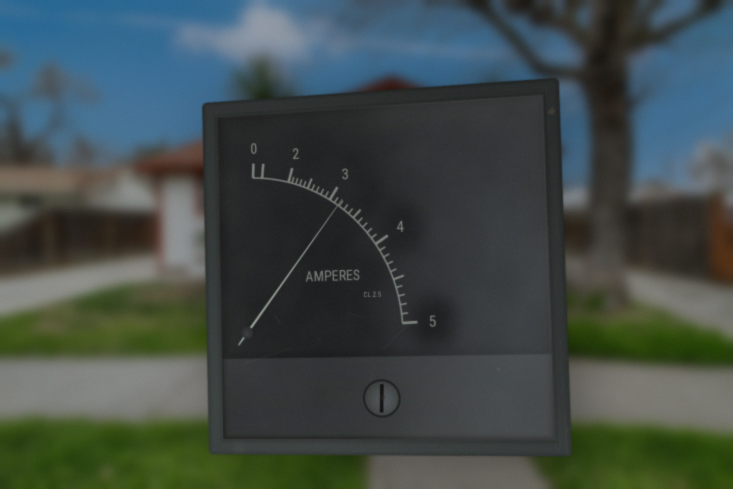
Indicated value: 3.2 A
